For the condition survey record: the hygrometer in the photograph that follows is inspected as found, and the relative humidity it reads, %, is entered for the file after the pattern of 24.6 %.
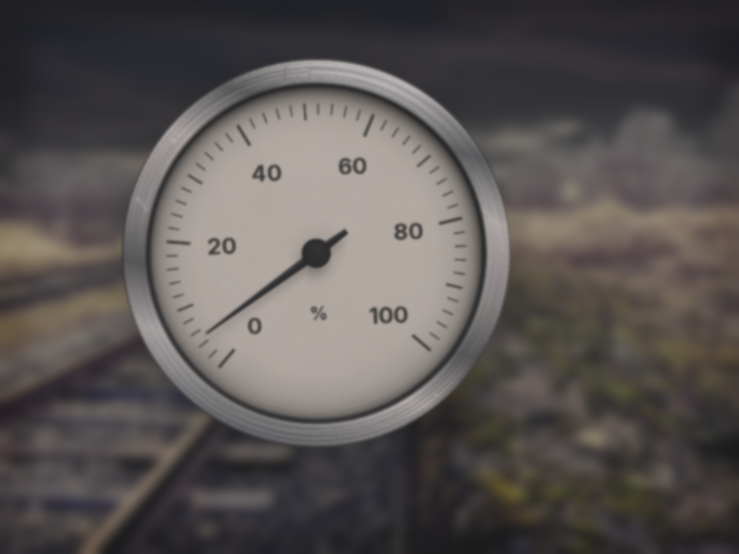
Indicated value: 5 %
